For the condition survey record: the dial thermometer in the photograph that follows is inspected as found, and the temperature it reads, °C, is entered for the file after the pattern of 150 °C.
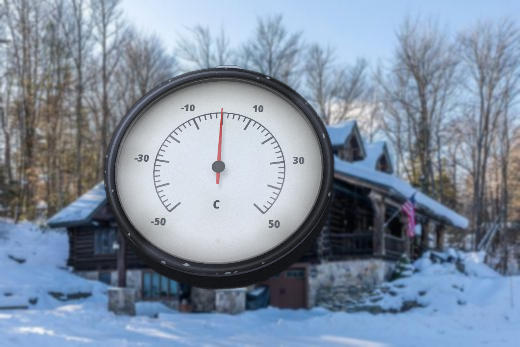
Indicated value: 0 °C
